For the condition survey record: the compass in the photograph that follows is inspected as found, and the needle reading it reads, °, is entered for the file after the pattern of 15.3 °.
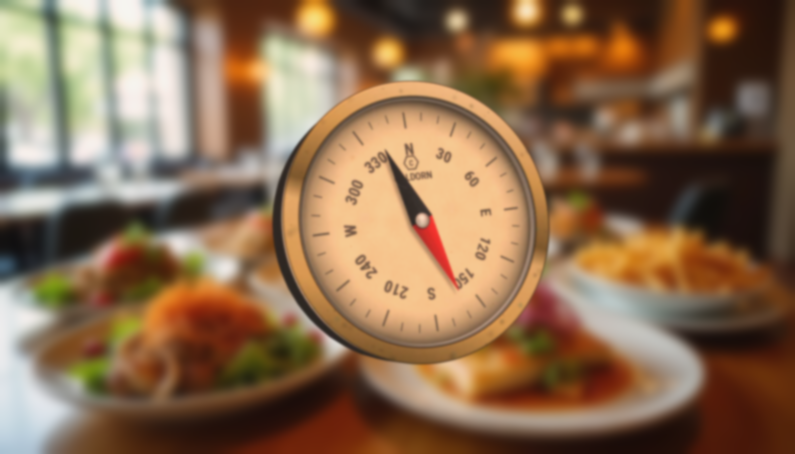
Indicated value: 160 °
